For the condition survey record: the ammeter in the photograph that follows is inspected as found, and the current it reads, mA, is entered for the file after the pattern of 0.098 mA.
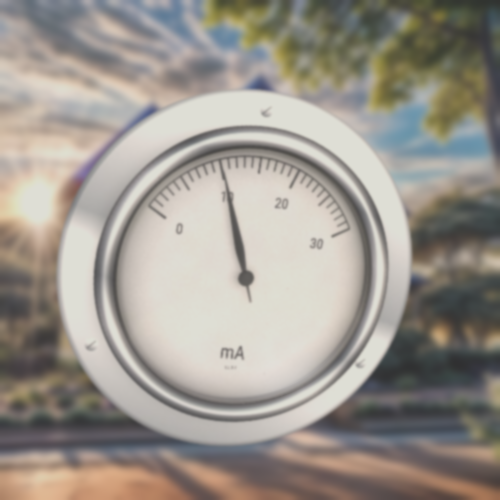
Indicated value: 10 mA
